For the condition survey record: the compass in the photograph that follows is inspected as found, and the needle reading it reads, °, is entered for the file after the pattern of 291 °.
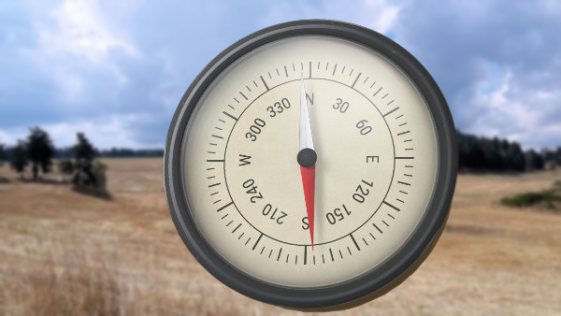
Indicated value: 175 °
